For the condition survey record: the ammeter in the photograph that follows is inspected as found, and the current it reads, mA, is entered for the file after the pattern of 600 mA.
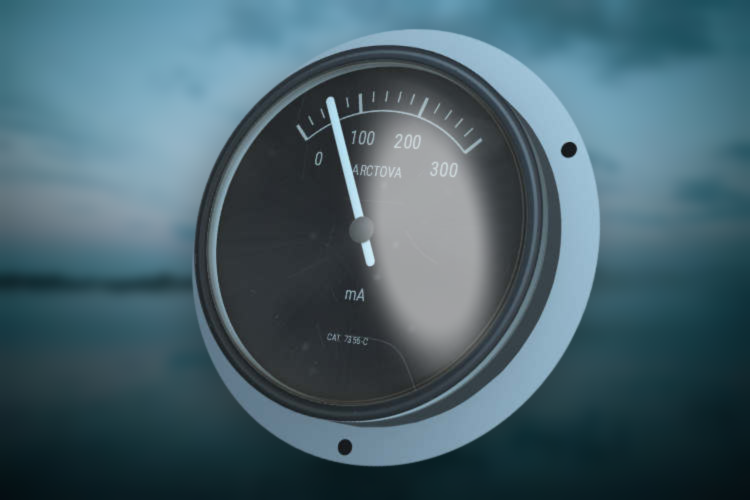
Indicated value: 60 mA
